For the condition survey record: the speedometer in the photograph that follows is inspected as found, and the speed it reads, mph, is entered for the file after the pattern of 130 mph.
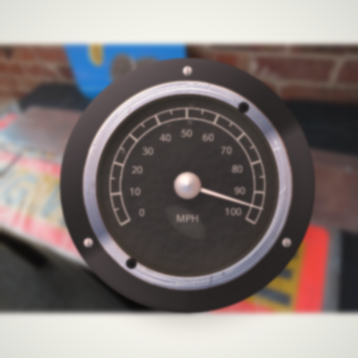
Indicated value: 95 mph
